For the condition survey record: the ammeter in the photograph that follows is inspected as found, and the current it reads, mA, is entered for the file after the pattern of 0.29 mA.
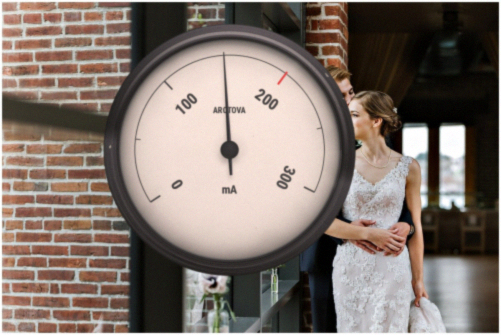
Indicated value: 150 mA
